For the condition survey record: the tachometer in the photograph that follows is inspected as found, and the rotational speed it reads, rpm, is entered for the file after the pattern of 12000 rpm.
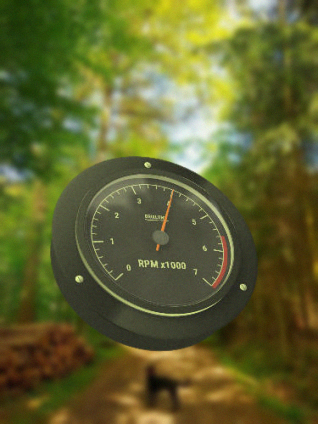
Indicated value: 4000 rpm
